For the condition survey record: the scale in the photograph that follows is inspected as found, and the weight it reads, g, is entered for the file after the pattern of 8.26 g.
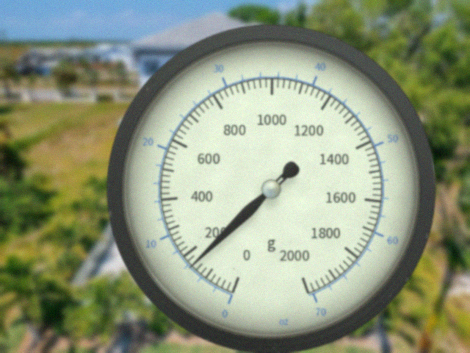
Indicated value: 160 g
